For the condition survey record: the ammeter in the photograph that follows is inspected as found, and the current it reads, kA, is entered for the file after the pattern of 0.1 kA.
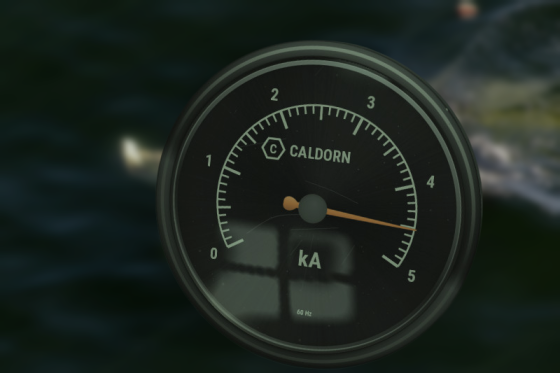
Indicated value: 4.5 kA
